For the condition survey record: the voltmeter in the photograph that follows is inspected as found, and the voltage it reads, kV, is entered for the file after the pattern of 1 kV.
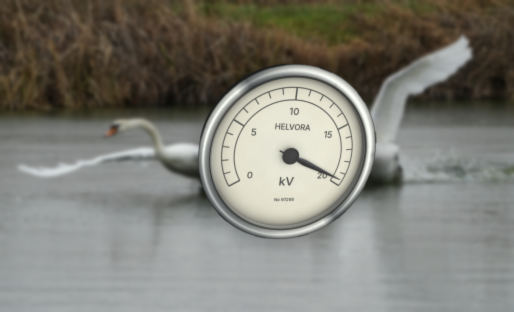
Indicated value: 19.5 kV
